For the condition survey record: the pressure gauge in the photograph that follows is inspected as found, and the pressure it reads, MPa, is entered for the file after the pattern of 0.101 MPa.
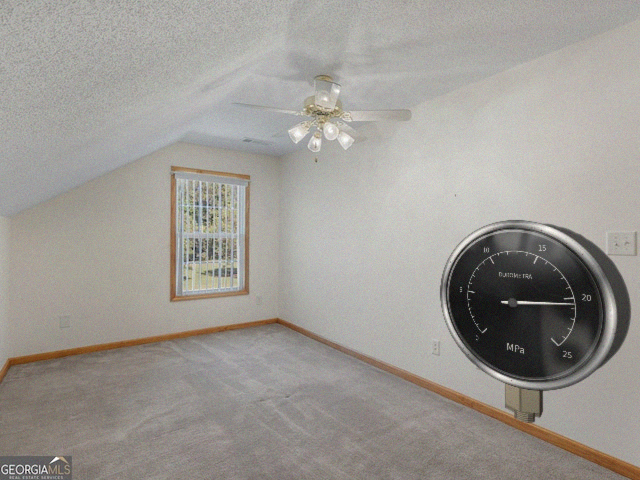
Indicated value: 20.5 MPa
